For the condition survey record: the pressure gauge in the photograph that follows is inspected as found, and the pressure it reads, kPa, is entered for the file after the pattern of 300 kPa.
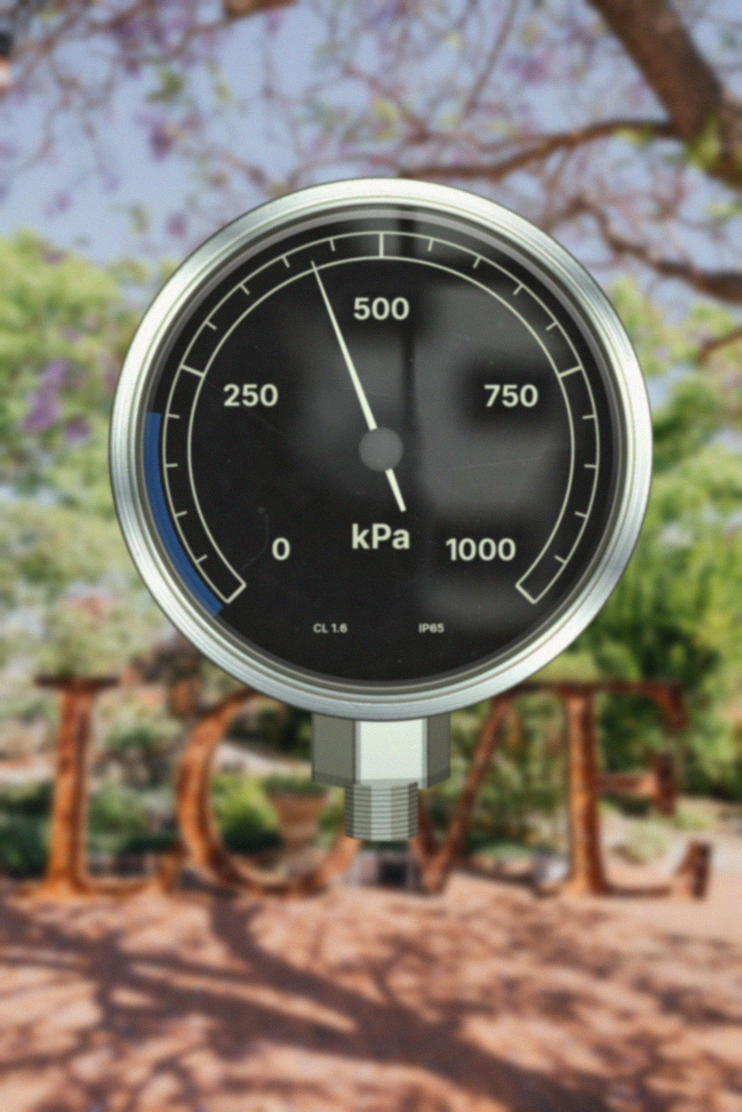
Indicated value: 425 kPa
